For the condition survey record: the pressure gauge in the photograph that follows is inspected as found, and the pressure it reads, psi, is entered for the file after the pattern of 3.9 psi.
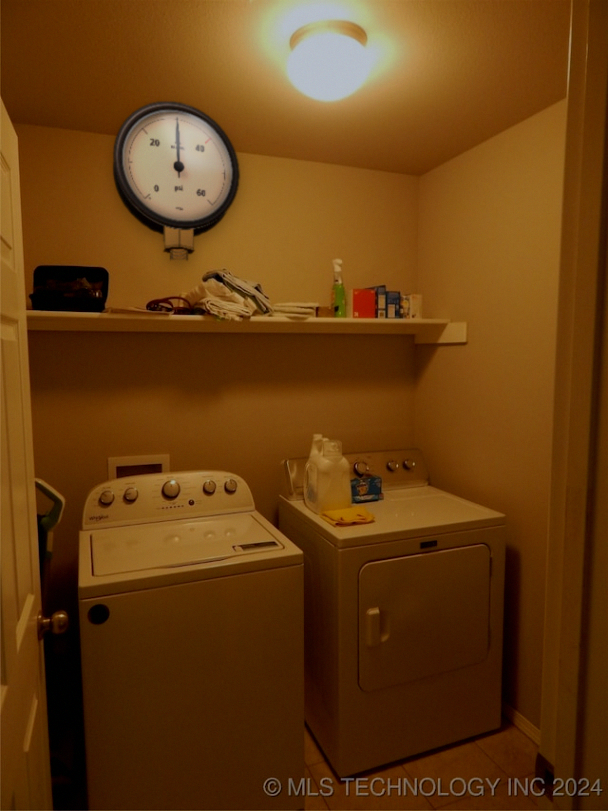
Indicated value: 30 psi
